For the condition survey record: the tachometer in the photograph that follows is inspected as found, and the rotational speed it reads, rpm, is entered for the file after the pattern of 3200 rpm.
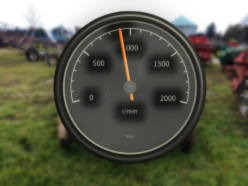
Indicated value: 900 rpm
